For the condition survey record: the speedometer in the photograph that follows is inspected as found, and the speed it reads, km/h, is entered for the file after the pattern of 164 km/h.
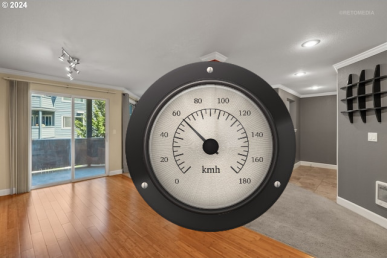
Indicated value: 60 km/h
